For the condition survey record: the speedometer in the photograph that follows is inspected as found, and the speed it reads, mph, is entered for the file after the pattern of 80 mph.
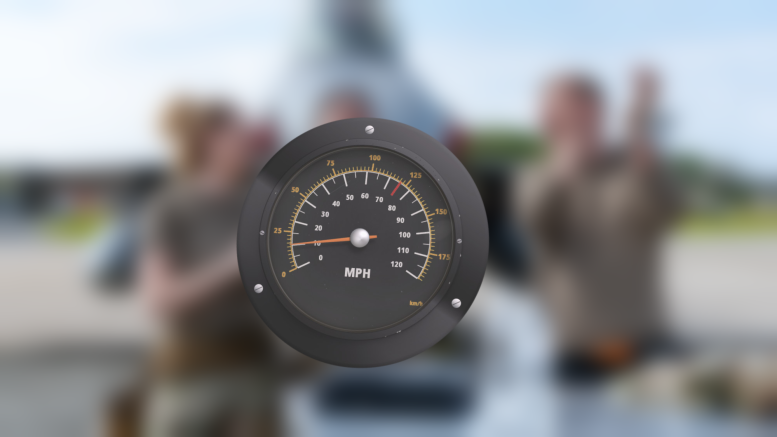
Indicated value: 10 mph
